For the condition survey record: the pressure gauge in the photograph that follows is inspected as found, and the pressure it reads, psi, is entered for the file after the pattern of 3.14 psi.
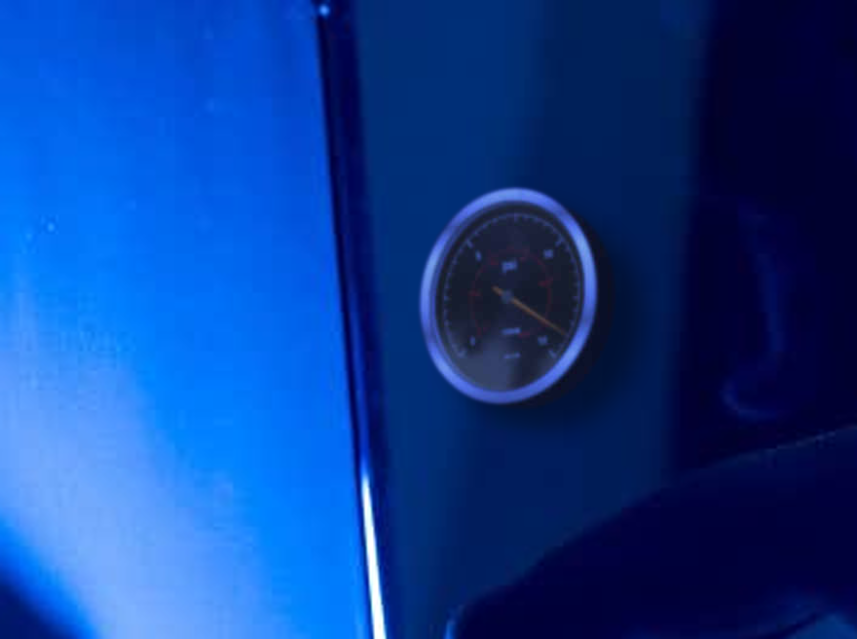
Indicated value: 14 psi
